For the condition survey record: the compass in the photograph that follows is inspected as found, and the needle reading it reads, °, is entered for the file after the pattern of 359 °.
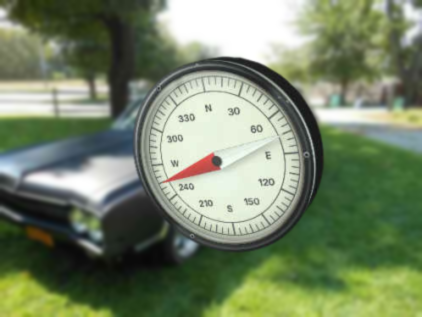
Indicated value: 255 °
